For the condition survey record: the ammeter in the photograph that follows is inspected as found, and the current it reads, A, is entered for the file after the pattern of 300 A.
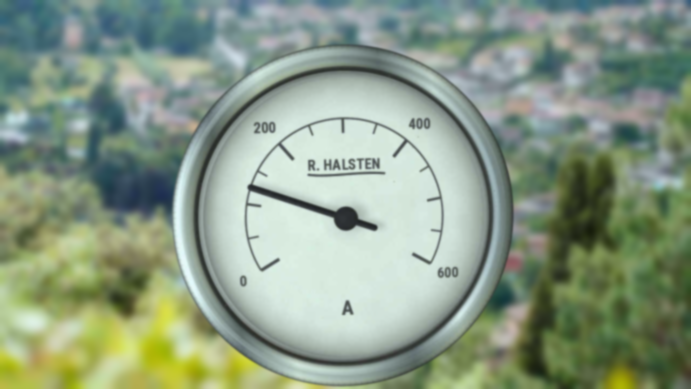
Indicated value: 125 A
